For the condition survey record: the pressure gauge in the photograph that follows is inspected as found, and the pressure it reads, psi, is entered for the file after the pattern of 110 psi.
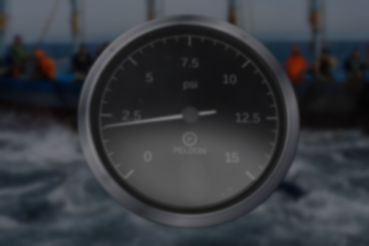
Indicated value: 2 psi
